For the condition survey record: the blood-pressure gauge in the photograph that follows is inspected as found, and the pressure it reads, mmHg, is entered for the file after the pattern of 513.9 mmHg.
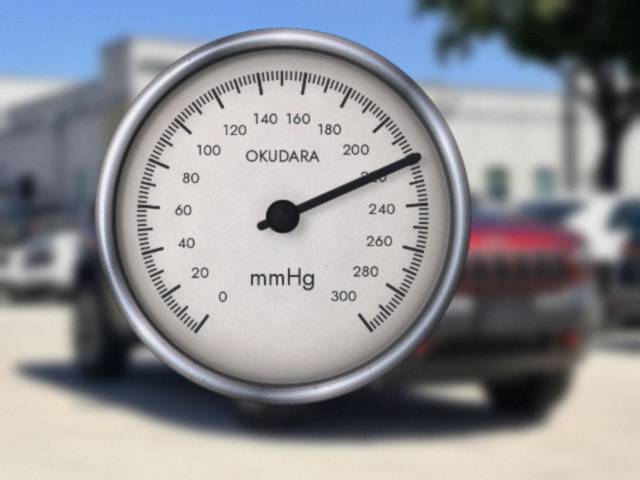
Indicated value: 220 mmHg
